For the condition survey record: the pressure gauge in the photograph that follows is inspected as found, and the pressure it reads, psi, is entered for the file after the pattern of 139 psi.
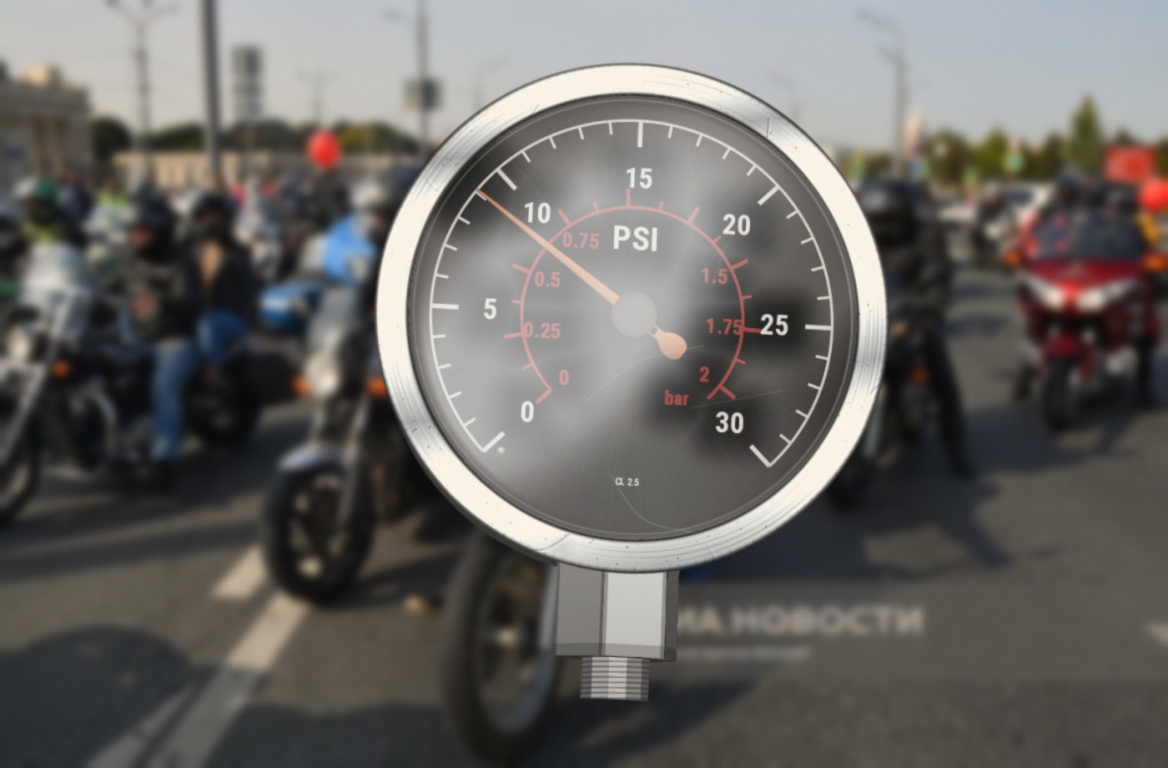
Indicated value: 9 psi
